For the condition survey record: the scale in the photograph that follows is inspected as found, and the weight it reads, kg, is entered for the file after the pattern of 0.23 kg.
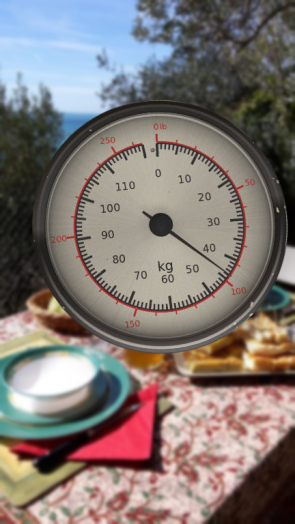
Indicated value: 44 kg
